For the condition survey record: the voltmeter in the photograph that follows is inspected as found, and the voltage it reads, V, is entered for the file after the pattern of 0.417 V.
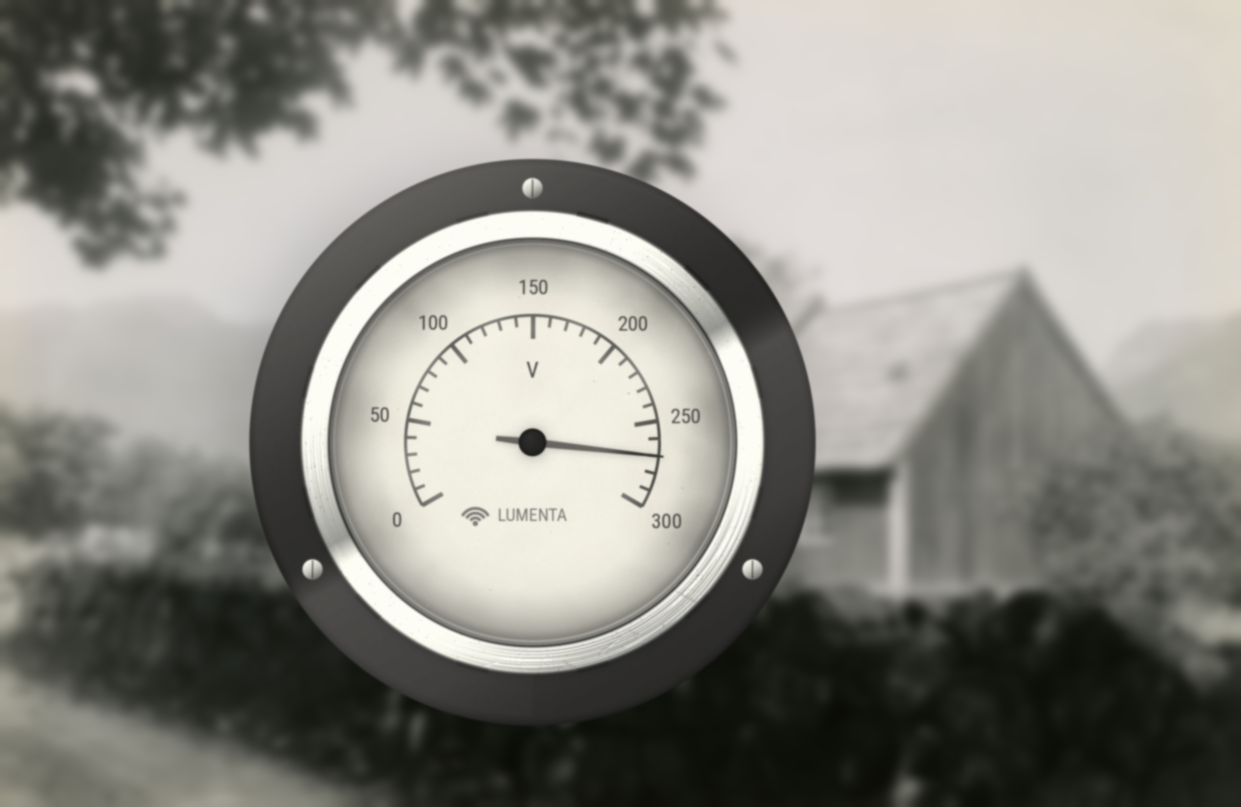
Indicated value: 270 V
